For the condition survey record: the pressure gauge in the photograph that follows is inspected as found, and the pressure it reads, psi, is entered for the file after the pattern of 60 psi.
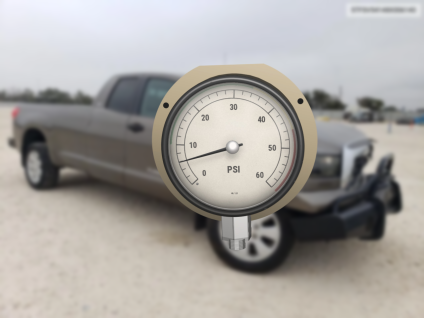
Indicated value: 6 psi
